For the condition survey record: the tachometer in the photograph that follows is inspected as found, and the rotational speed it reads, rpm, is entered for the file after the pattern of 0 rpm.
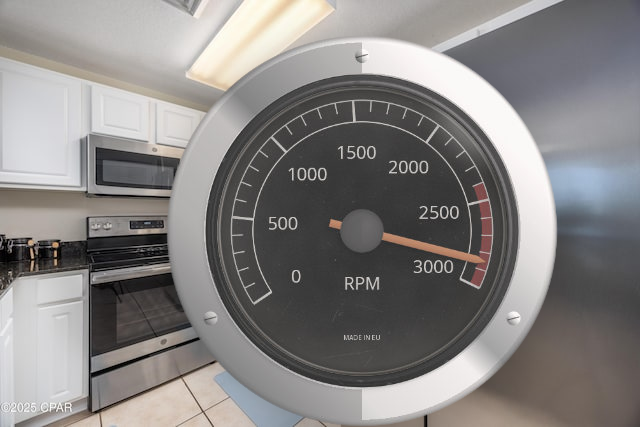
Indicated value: 2850 rpm
